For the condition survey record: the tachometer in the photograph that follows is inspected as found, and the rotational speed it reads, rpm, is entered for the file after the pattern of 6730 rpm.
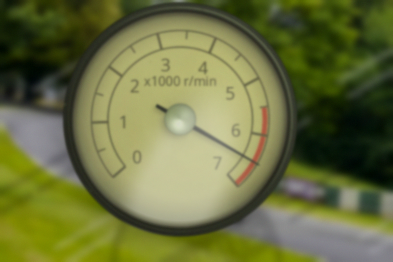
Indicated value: 6500 rpm
